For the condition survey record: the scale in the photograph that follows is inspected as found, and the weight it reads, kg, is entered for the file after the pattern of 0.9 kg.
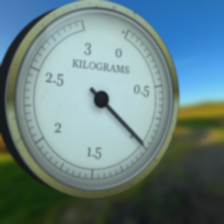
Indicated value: 1 kg
